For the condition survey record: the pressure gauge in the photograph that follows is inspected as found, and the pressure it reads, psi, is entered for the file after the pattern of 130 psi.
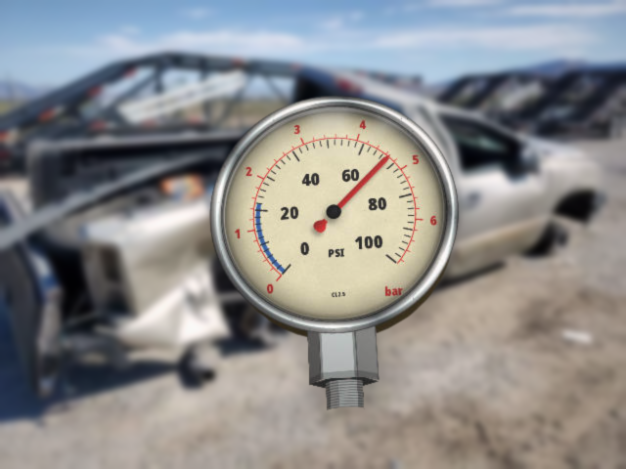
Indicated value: 68 psi
